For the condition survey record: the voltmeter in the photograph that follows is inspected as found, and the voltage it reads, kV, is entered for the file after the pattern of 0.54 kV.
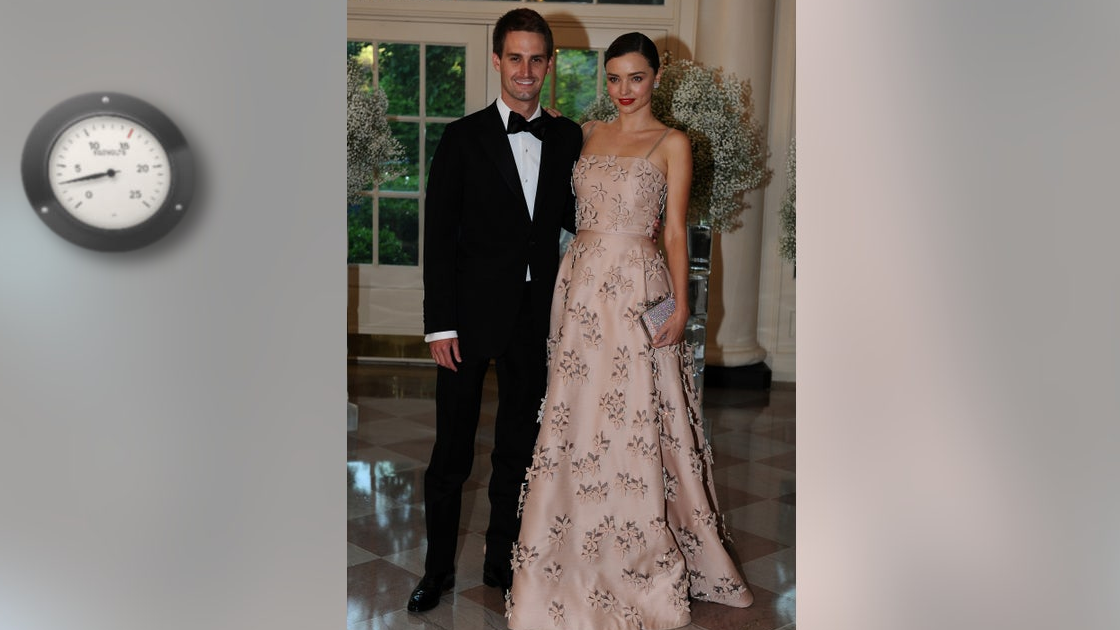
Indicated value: 3 kV
